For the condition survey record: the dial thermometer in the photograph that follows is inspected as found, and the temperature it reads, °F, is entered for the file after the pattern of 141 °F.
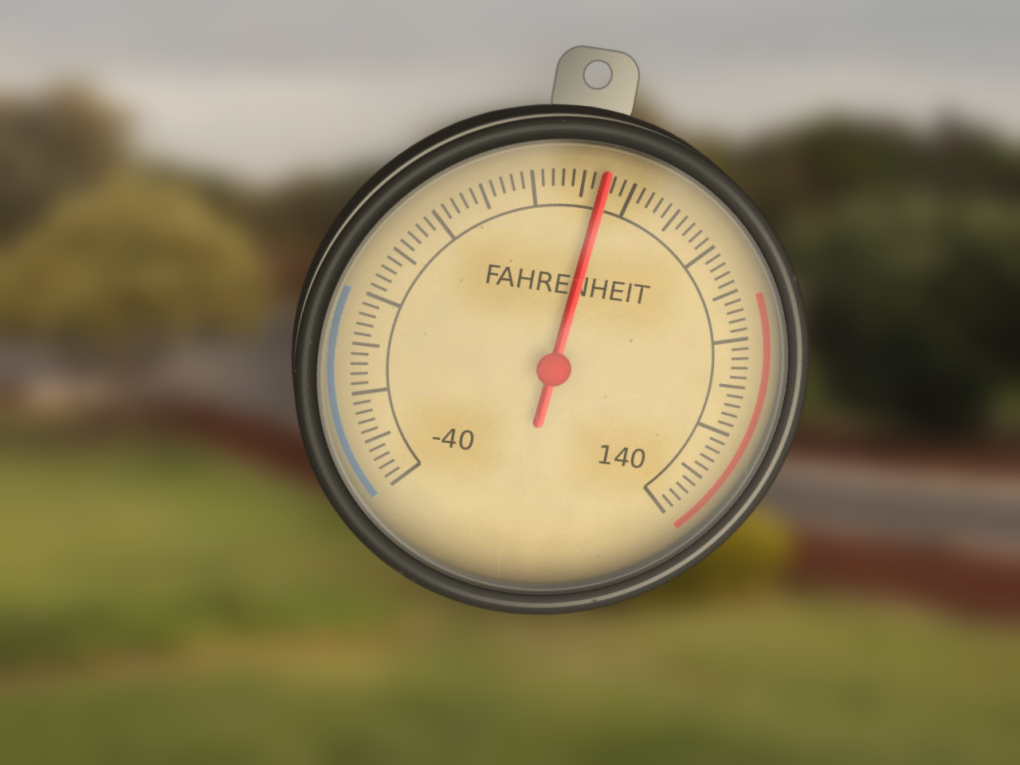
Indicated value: 54 °F
